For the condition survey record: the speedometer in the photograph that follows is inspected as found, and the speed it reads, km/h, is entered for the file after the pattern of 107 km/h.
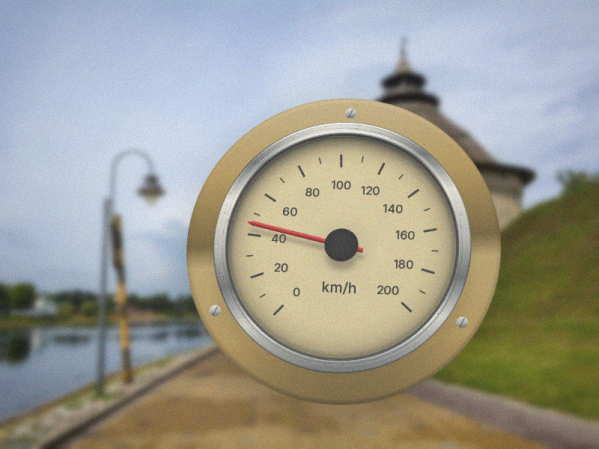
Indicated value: 45 km/h
